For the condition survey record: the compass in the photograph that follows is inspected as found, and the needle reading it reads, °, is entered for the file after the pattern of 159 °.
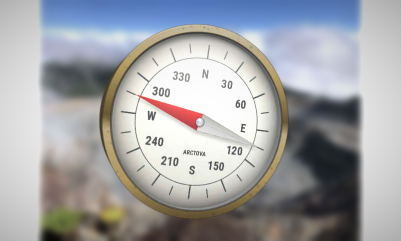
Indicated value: 285 °
